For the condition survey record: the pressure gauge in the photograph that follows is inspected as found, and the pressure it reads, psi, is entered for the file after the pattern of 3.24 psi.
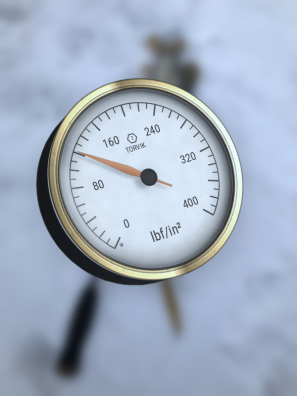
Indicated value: 120 psi
